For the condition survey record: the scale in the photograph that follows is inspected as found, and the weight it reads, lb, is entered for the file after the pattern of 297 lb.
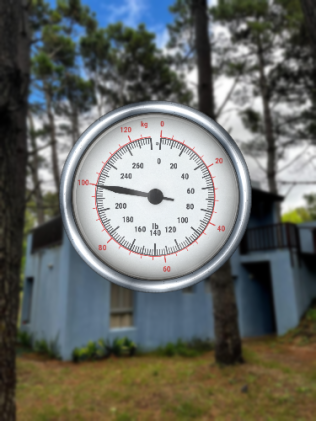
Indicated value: 220 lb
